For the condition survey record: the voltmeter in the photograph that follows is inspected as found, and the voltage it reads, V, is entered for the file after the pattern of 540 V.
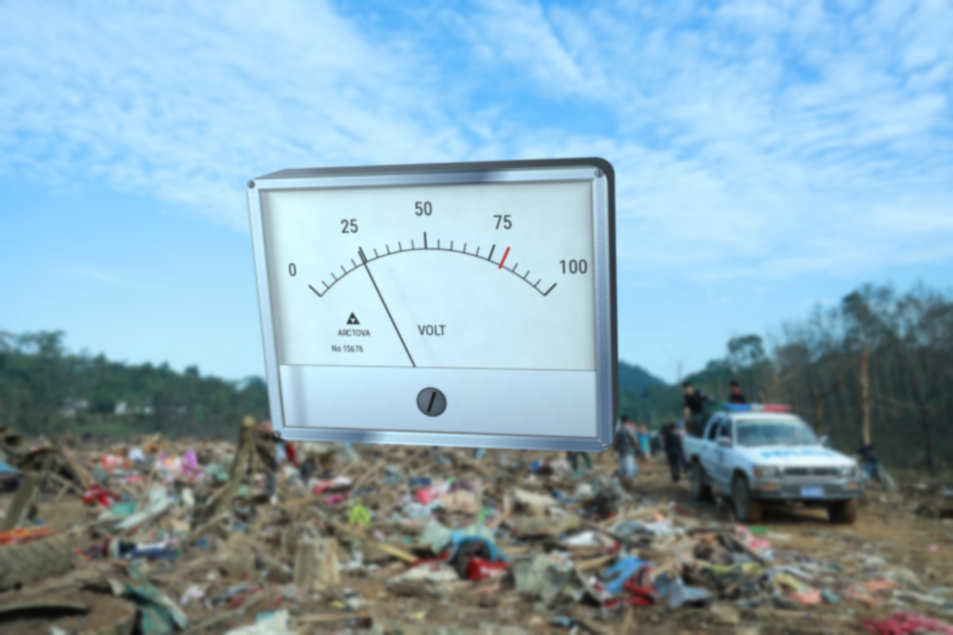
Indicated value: 25 V
